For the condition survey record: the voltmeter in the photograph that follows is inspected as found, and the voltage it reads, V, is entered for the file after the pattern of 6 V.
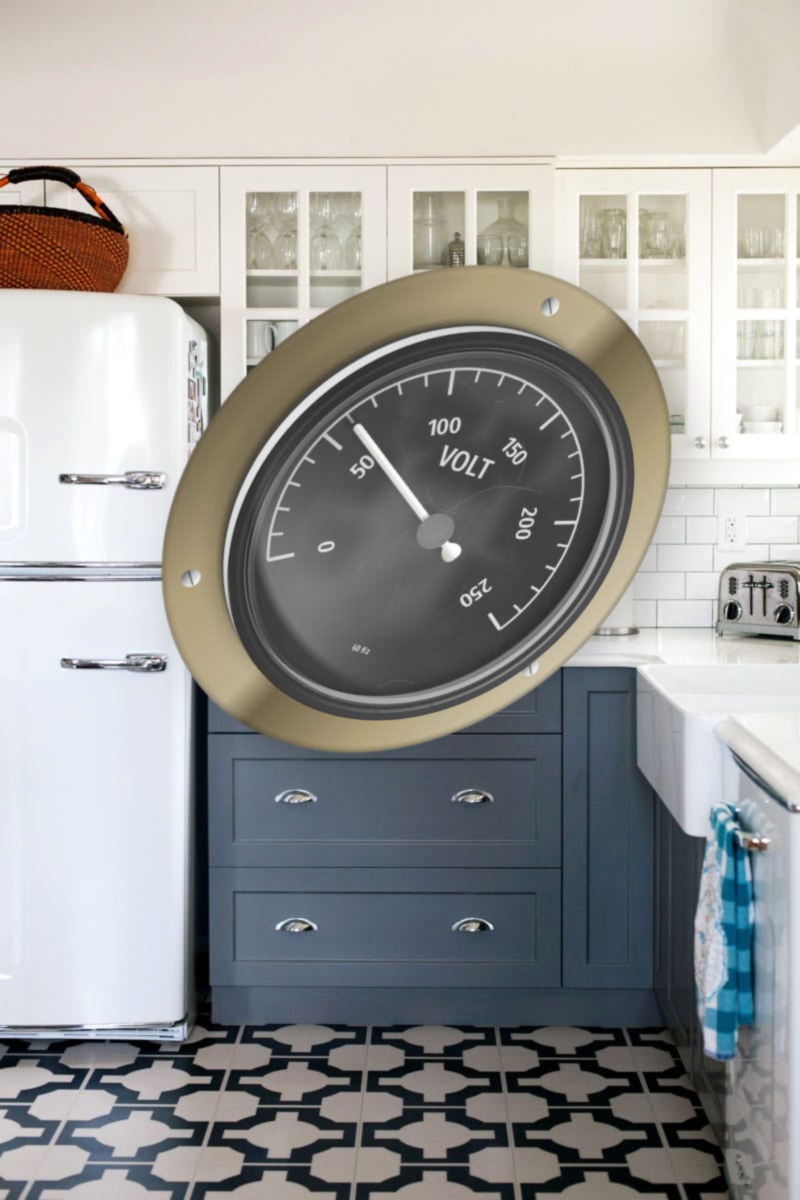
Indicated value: 60 V
